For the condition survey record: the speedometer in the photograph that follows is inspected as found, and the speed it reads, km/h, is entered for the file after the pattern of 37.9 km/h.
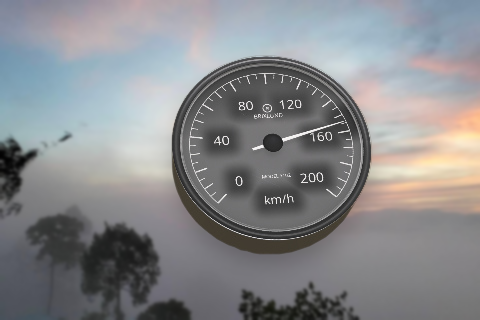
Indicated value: 155 km/h
